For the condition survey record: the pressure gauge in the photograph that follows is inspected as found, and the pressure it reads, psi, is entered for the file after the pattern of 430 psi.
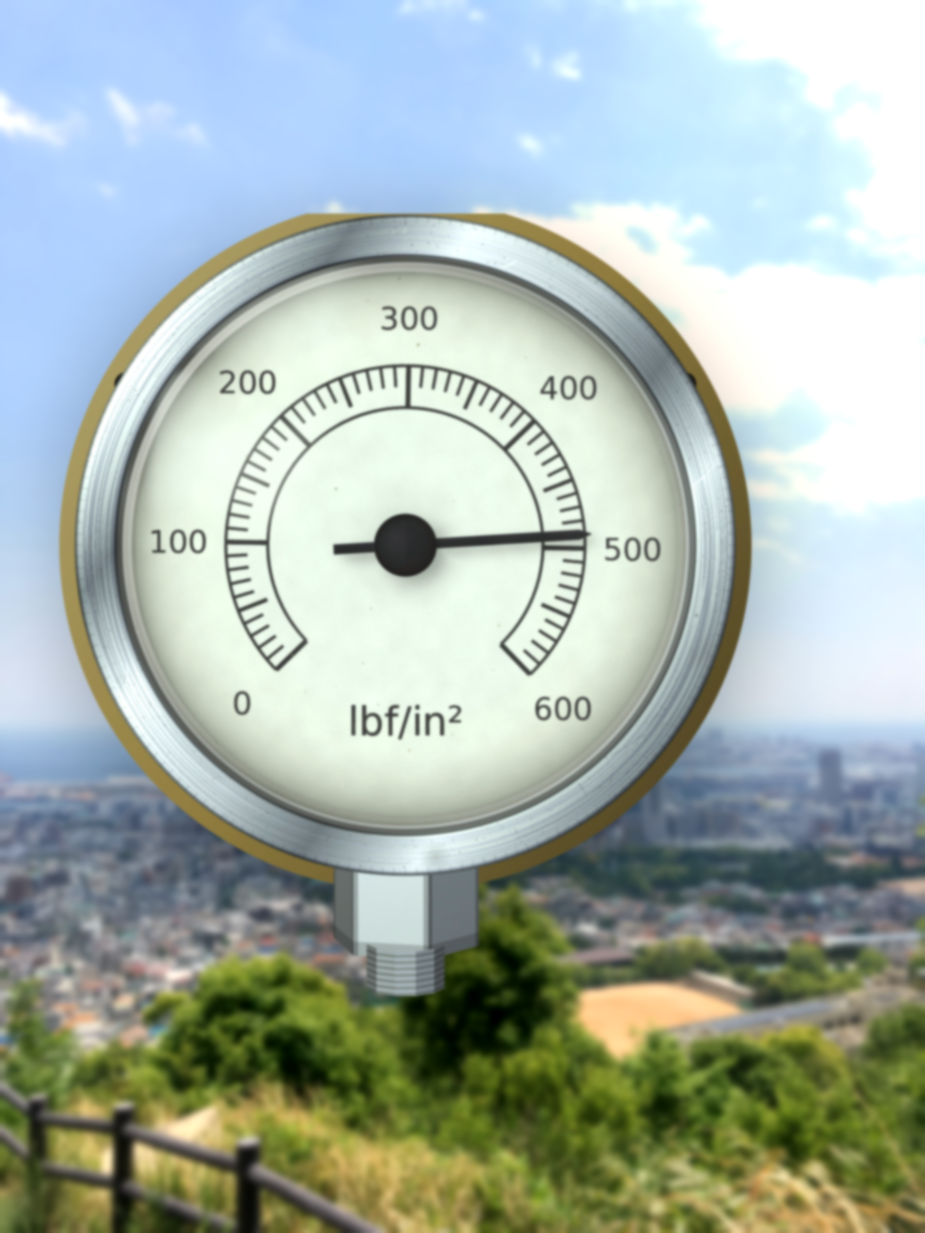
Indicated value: 490 psi
